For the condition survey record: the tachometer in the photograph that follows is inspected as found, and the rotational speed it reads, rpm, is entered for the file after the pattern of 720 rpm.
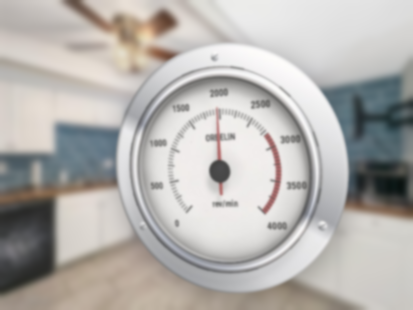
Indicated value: 2000 rpm
